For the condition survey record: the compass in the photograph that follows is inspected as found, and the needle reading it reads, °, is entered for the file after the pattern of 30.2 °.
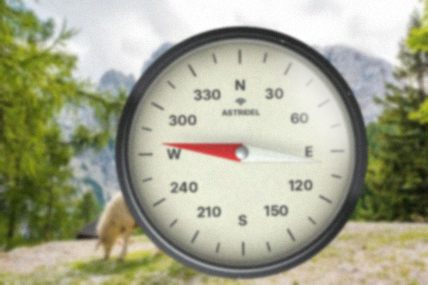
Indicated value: 277.5 °
